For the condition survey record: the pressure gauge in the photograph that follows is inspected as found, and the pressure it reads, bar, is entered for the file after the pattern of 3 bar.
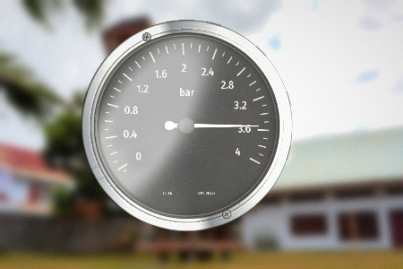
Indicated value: 3.55 bar
